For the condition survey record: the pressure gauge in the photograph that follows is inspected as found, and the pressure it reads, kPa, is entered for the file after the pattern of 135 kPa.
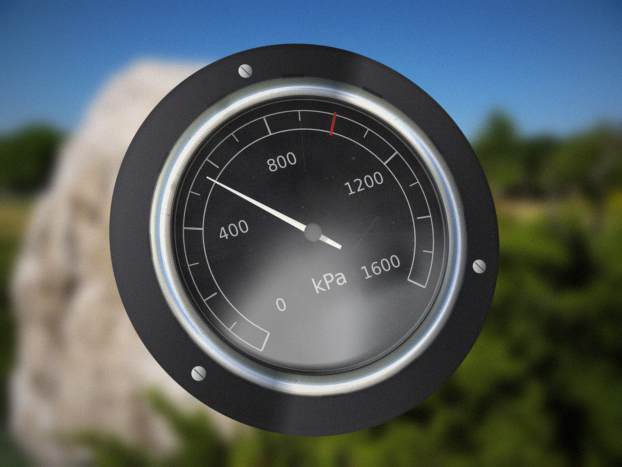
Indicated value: 550 kPa
